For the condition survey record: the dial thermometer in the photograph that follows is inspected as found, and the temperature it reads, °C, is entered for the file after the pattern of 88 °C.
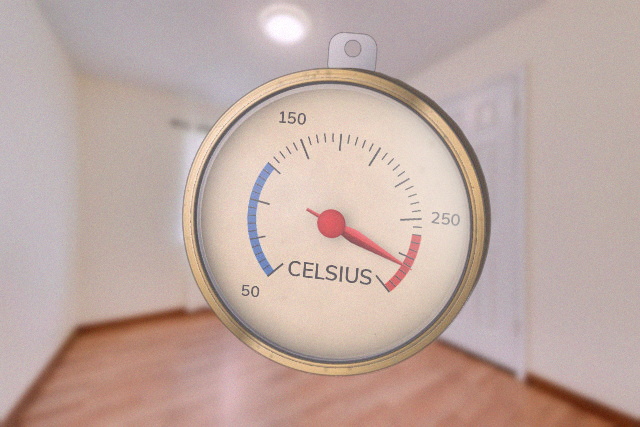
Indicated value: 280 °C
